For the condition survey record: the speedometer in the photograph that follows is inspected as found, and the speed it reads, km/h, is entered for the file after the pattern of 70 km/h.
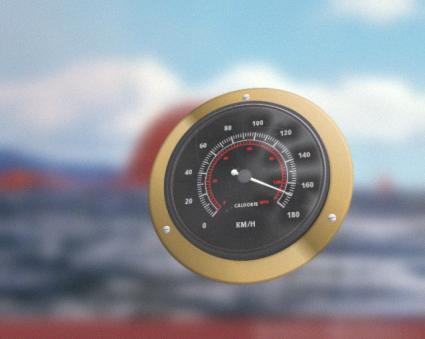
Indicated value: 170 km/h
